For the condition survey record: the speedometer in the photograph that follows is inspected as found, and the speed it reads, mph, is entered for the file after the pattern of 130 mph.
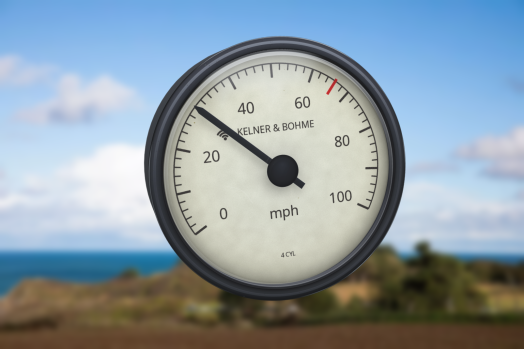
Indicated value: 30 mph
